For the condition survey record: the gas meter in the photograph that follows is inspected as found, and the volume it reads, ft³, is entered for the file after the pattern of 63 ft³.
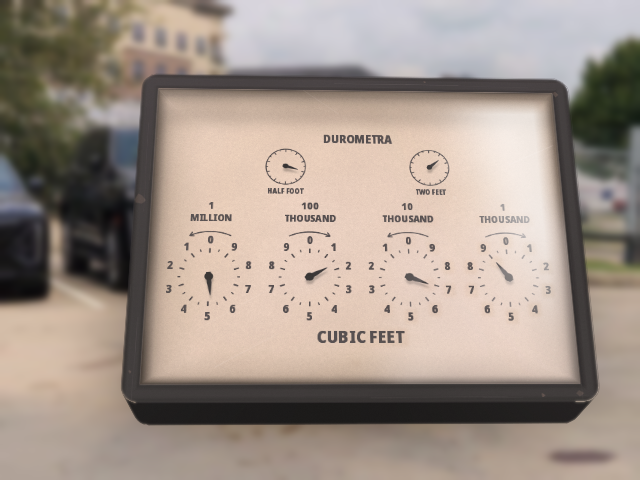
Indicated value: 516900 ft³
